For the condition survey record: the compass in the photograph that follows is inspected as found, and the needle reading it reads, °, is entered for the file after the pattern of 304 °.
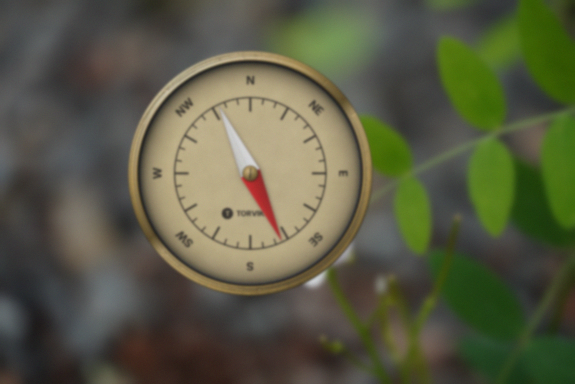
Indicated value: 155 °
